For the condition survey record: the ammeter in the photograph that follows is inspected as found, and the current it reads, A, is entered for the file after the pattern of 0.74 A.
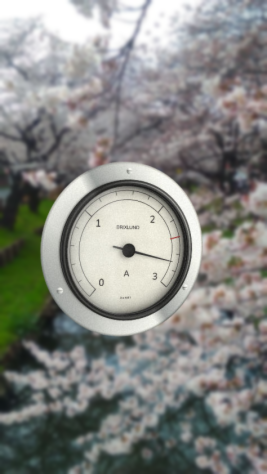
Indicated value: 2.7 A
